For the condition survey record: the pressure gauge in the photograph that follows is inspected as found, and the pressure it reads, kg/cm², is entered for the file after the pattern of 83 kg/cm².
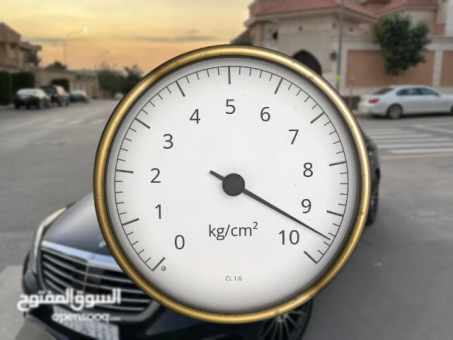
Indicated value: 9.5 kg/cm²
